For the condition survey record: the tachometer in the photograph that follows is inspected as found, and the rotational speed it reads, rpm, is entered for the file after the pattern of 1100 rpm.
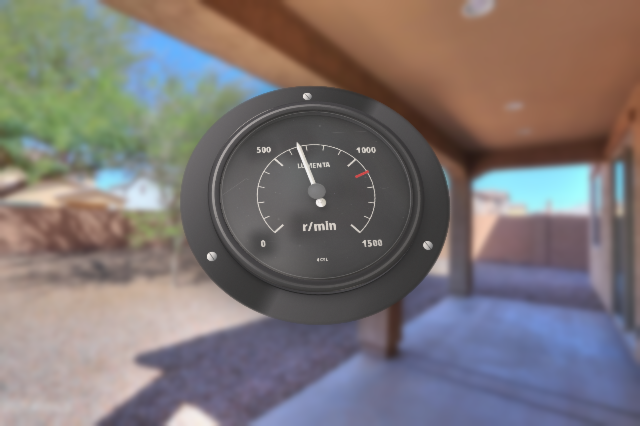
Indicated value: 650 rpm
